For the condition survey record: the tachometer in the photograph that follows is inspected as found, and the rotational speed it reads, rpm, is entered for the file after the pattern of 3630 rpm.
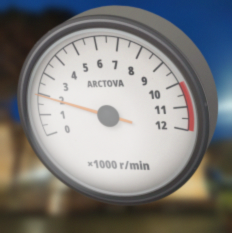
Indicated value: 2000 rpm
